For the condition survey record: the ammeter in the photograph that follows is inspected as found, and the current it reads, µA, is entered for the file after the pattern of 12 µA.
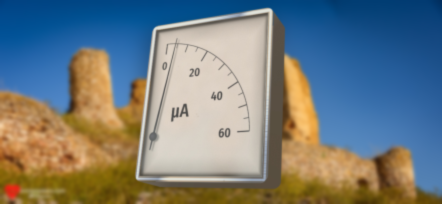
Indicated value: 5 µA
